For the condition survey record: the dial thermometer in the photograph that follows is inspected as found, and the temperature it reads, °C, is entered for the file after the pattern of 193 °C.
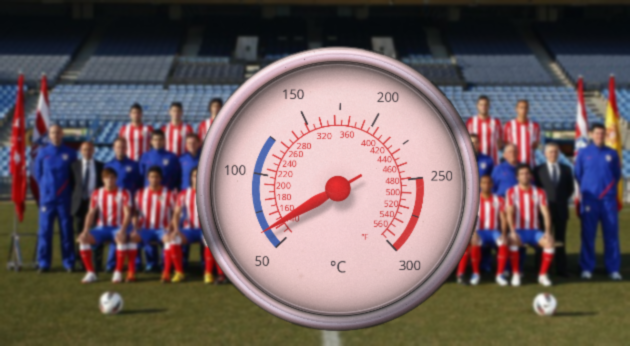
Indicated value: 62.5 °C
